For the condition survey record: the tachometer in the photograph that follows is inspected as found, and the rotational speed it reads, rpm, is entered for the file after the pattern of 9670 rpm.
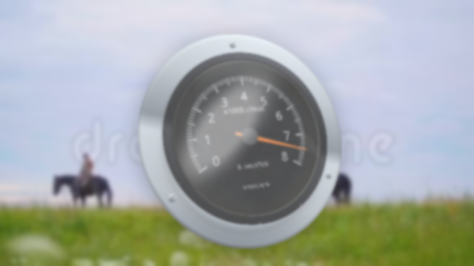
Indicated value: 7500 rpm
